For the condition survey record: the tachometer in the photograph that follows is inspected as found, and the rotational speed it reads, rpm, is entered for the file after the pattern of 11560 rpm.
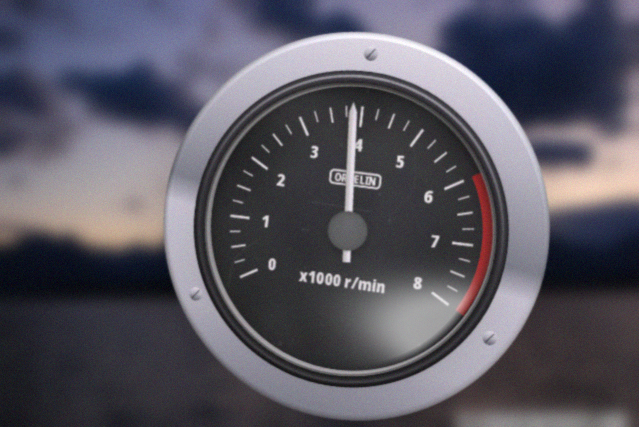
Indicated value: 3875 rpm
